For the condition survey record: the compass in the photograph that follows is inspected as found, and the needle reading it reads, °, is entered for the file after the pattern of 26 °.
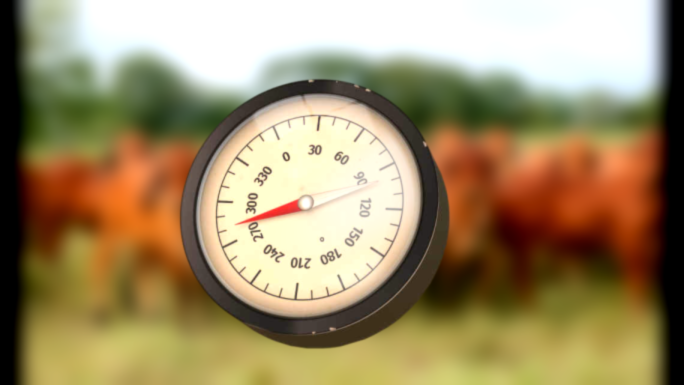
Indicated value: 280 °
